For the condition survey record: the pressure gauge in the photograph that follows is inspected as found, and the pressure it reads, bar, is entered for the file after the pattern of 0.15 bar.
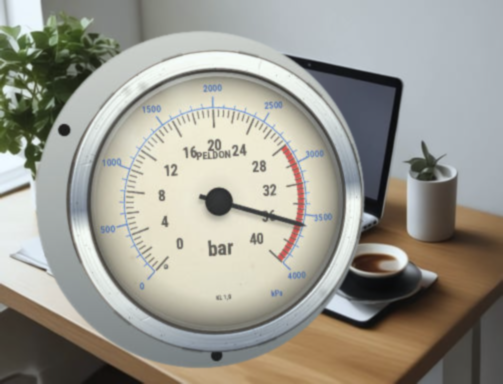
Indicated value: 36 bar
